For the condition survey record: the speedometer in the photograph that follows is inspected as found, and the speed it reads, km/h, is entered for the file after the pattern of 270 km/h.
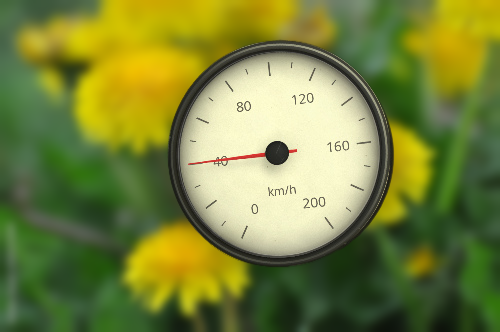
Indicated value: 40 km/h
